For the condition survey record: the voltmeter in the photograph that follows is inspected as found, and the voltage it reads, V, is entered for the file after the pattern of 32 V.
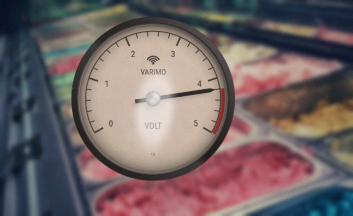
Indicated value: 4.2 V
